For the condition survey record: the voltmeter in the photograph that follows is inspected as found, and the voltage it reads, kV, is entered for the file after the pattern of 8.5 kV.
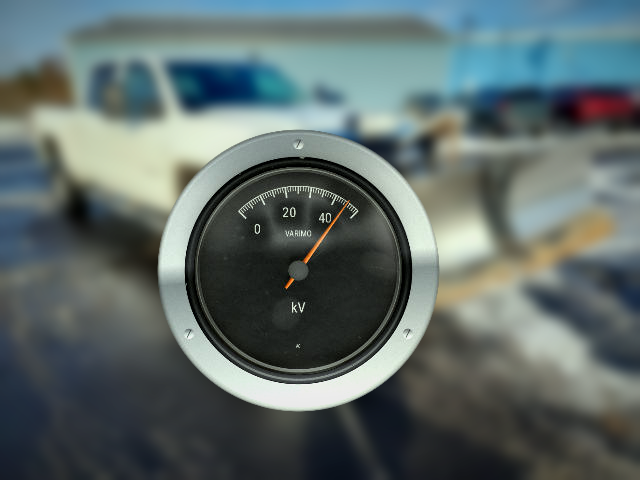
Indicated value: 45 kV
